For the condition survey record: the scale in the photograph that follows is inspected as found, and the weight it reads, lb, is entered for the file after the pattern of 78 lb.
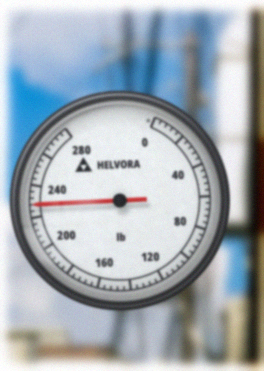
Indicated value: 228 lb
